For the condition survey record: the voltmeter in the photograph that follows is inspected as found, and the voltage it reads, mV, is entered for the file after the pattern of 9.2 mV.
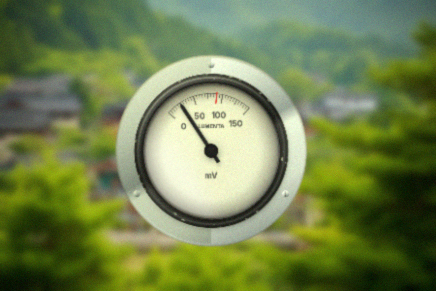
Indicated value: 25 mV
